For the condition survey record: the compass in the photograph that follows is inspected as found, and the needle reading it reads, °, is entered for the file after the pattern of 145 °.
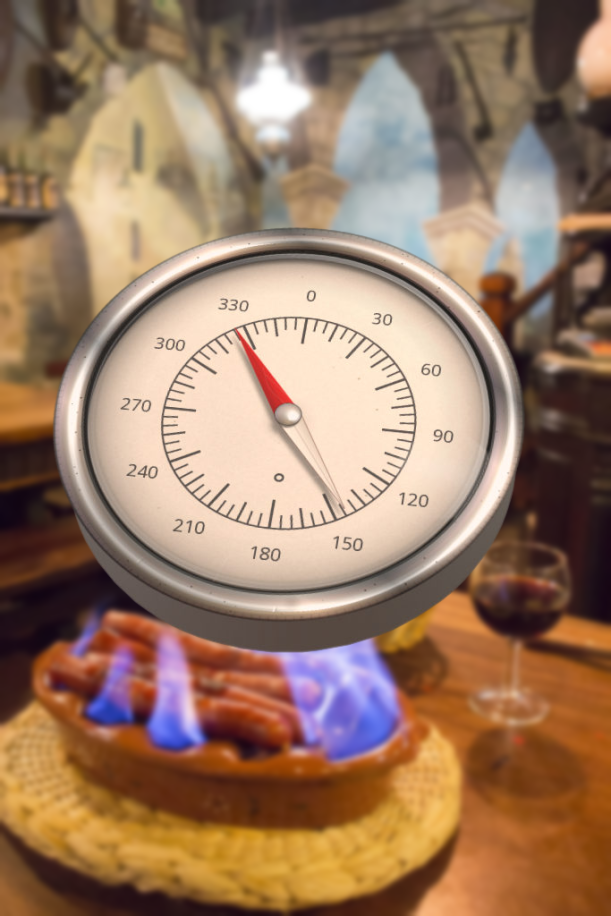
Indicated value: 325 °
